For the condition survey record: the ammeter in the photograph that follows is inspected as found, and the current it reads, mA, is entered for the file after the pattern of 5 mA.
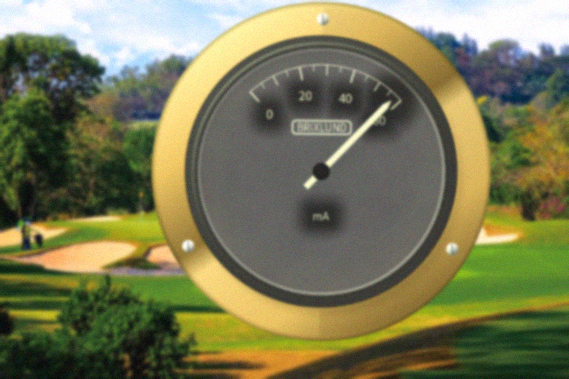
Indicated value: 57.5 mA
